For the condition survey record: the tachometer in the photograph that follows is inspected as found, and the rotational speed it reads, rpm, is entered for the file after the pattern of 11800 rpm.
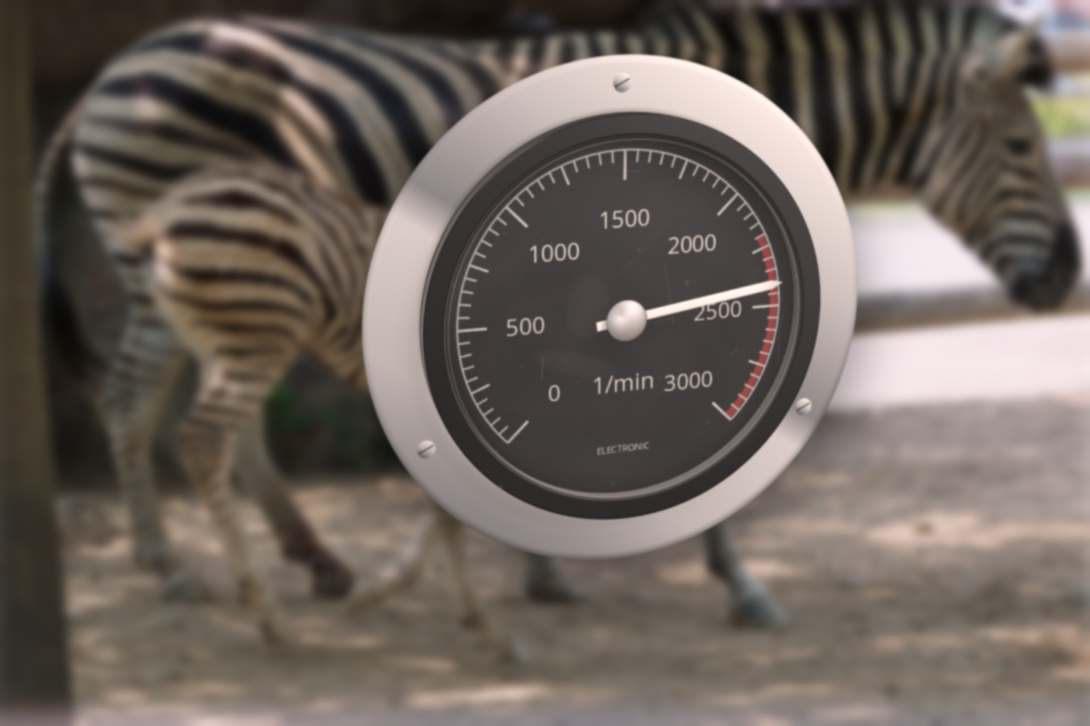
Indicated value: 2400 rpm
